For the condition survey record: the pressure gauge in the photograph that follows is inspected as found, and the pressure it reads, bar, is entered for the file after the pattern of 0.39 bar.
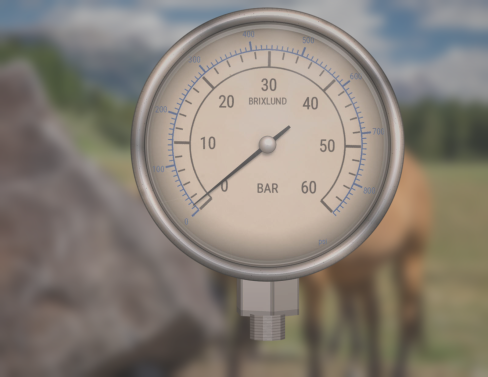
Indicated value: 1 bar
